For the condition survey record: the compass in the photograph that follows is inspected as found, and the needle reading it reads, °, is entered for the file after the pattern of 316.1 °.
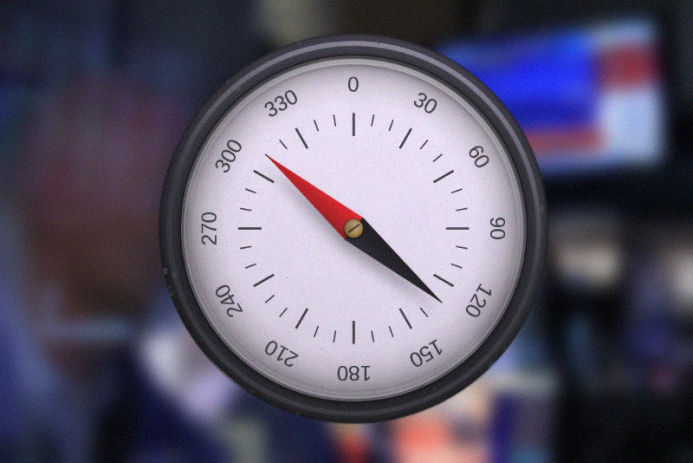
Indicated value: 310 °
